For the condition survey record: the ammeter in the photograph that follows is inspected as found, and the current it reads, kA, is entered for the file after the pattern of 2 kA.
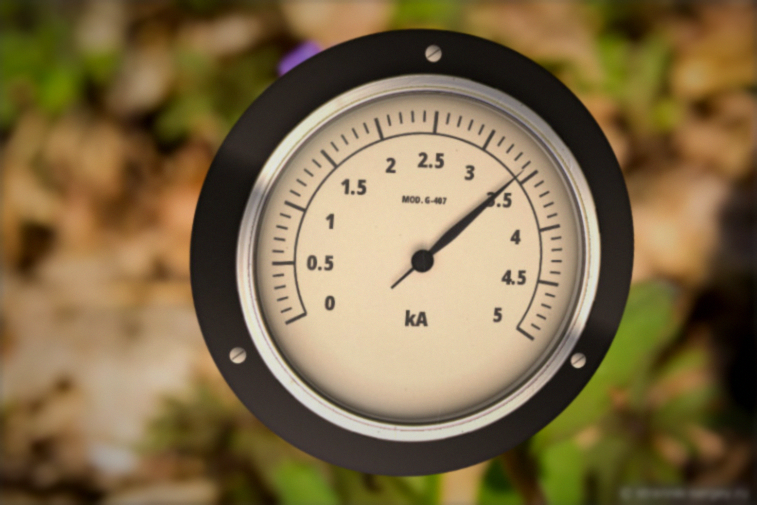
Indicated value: 3.4 kA
